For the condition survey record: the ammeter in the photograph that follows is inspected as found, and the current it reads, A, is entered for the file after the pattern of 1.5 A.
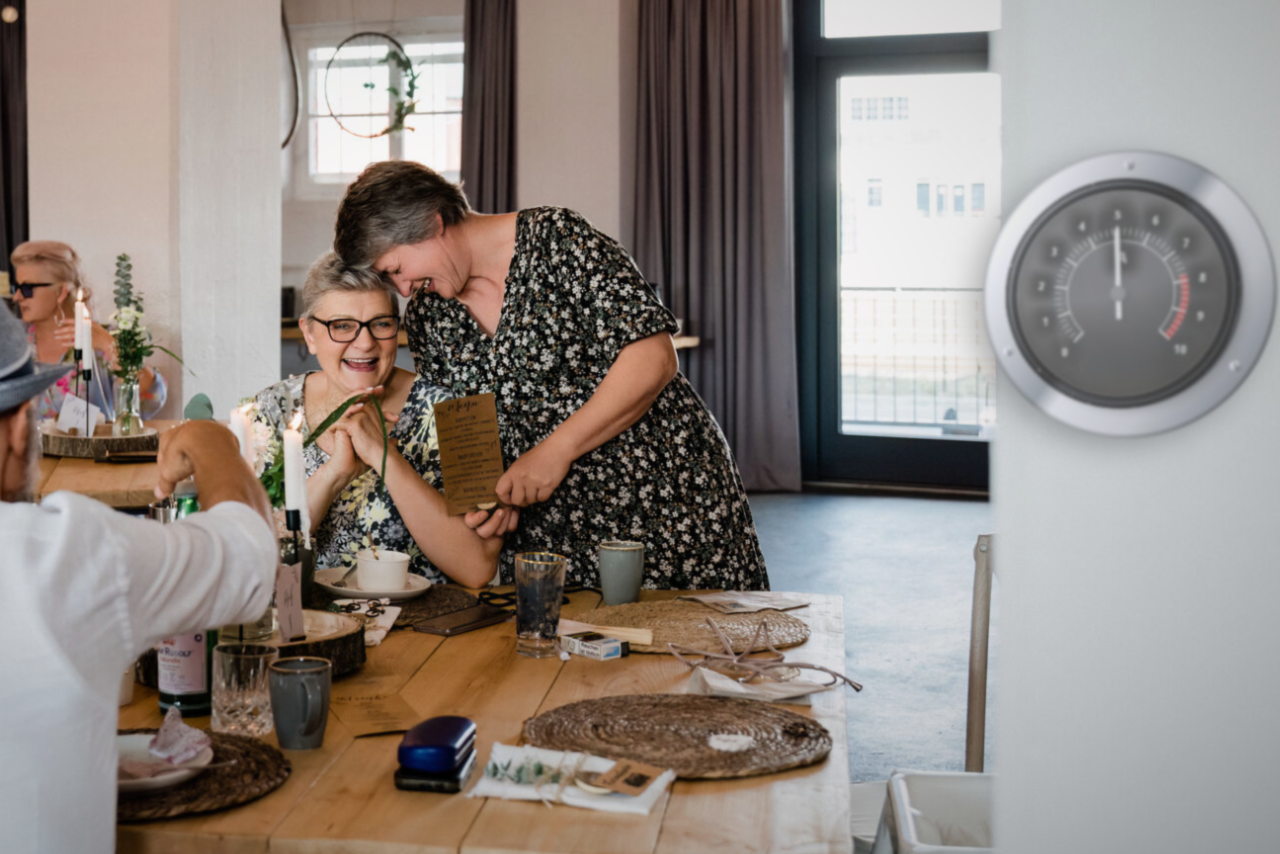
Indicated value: 5 A
